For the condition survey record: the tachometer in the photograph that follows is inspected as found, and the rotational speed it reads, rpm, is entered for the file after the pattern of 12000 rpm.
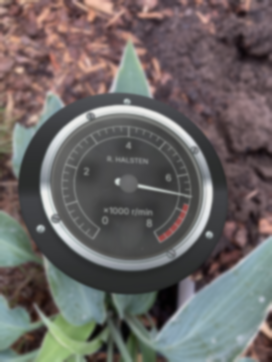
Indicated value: 6600 rpm
